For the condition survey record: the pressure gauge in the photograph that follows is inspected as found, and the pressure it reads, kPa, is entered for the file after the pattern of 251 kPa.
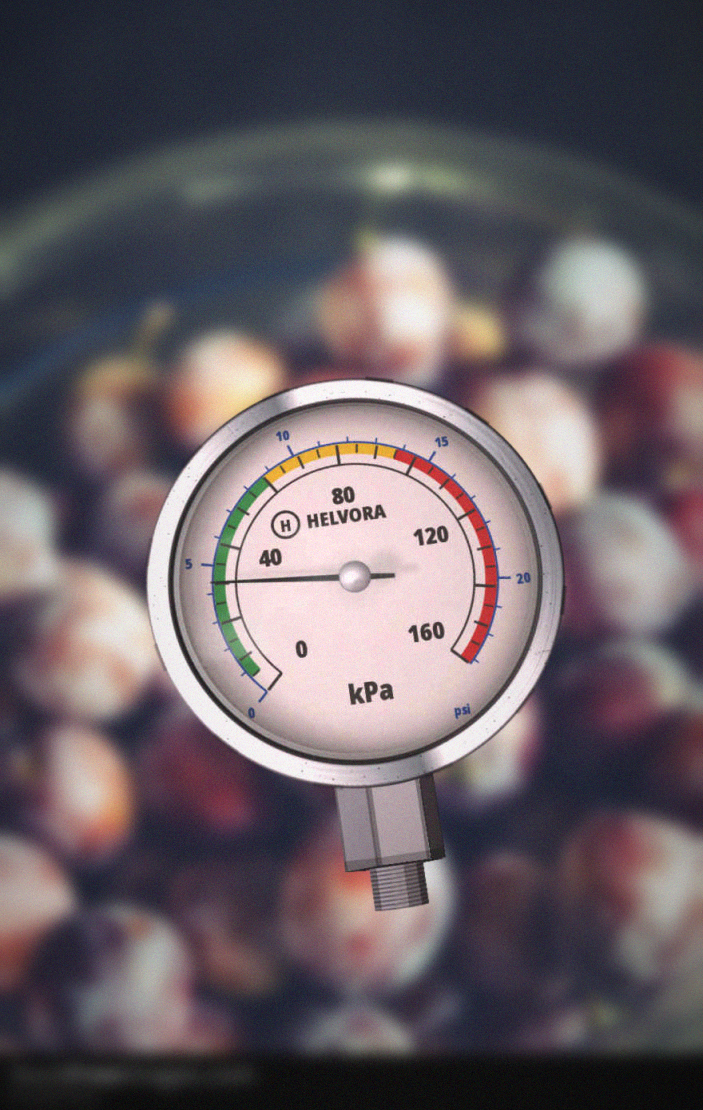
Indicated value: 30 kPa
